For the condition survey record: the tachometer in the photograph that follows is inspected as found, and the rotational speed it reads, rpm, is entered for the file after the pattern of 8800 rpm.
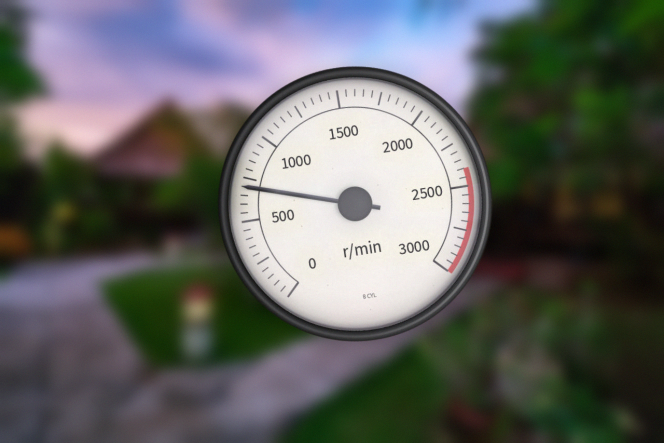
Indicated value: 700 rpm
